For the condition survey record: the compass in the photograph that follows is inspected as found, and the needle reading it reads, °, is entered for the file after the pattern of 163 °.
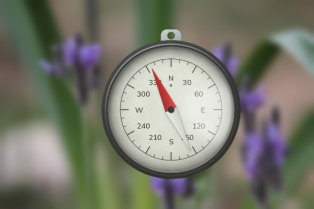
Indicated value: 335 °
